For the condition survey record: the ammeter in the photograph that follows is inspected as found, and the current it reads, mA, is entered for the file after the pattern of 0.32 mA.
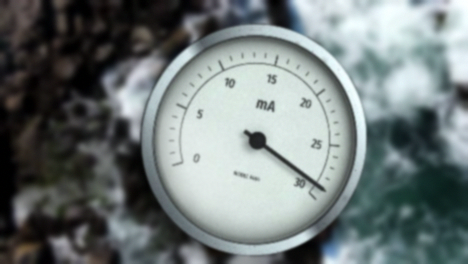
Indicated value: 29 mA
